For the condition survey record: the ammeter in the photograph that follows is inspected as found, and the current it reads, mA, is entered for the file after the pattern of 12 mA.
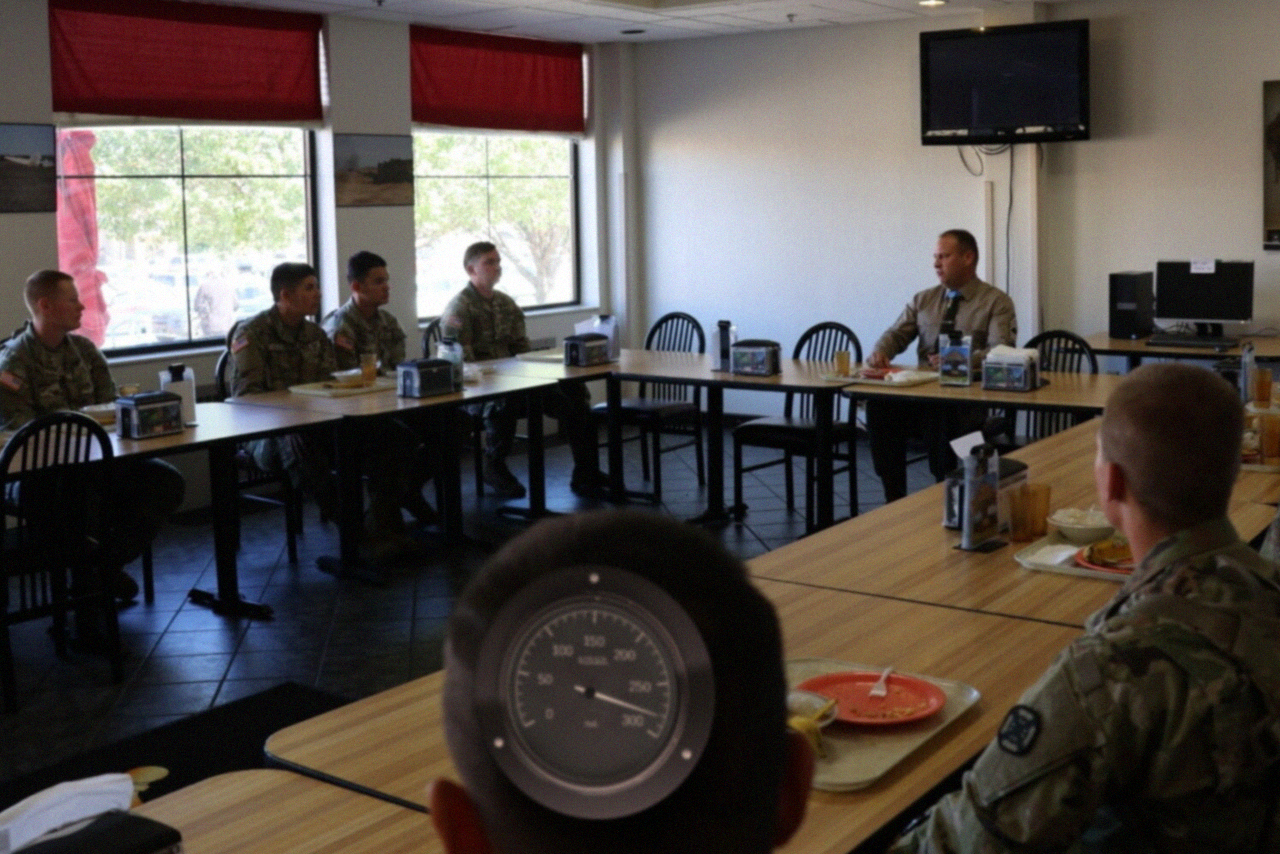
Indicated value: 280 mA
